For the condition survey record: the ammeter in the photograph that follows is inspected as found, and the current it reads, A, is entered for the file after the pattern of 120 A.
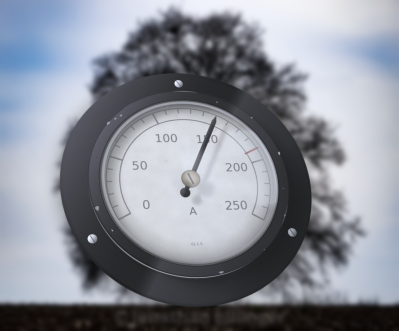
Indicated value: 150 A
